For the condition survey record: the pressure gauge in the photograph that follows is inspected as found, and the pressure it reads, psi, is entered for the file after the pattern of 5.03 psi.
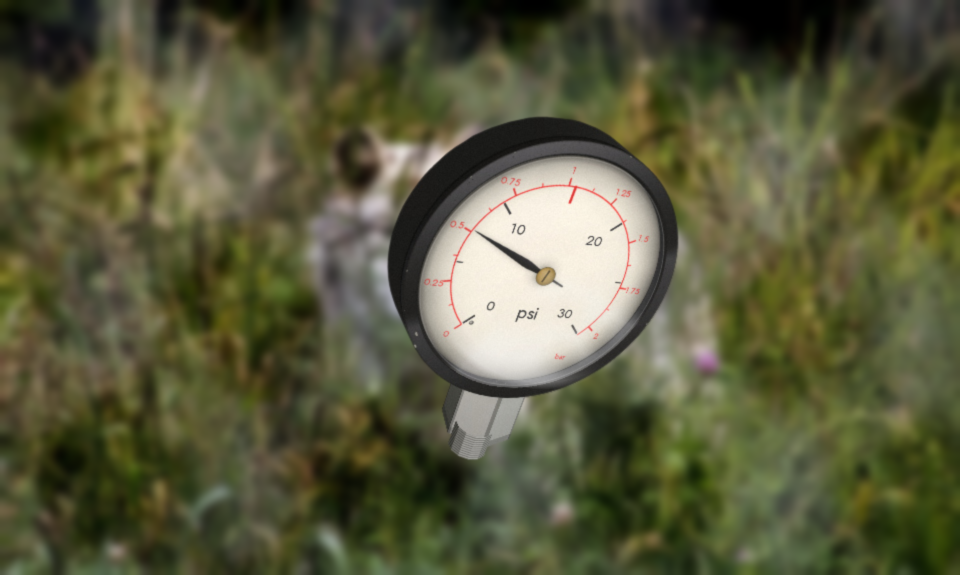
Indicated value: 7.5 psi
